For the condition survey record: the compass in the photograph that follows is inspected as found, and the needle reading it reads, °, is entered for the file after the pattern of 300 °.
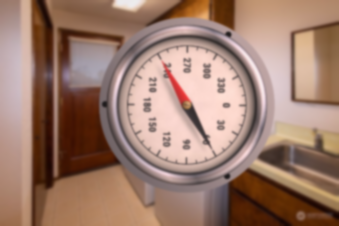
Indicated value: 240 °
